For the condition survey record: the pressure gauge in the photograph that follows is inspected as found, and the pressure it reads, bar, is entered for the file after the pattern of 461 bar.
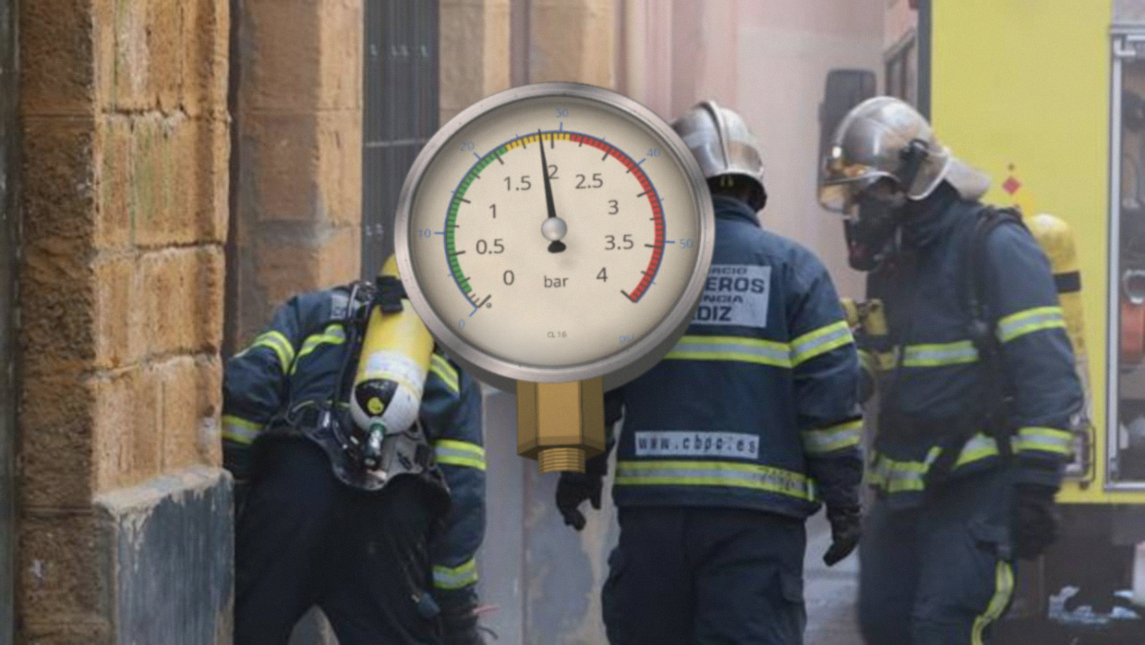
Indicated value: 1.9 bar
